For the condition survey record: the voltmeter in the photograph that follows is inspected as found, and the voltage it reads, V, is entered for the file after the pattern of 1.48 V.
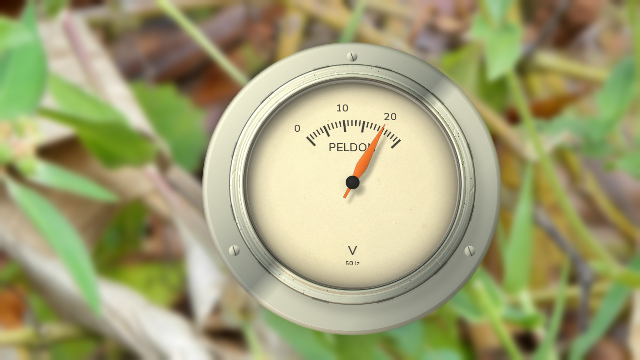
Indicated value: 20 V
